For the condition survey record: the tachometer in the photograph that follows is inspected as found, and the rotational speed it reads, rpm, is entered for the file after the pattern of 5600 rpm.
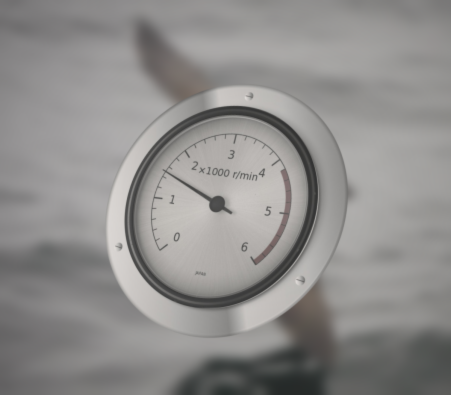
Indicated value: 1500 rpm
